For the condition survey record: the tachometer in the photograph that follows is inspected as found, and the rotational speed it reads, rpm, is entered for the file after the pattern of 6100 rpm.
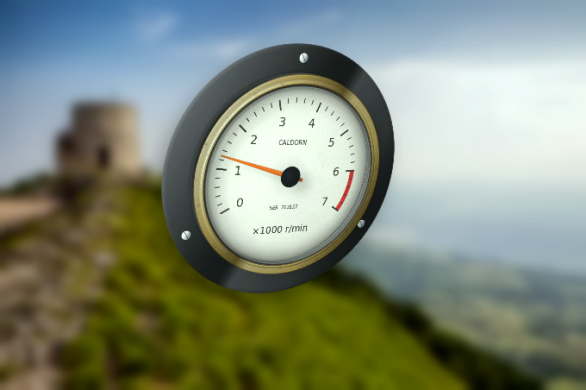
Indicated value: 1300 rpm
